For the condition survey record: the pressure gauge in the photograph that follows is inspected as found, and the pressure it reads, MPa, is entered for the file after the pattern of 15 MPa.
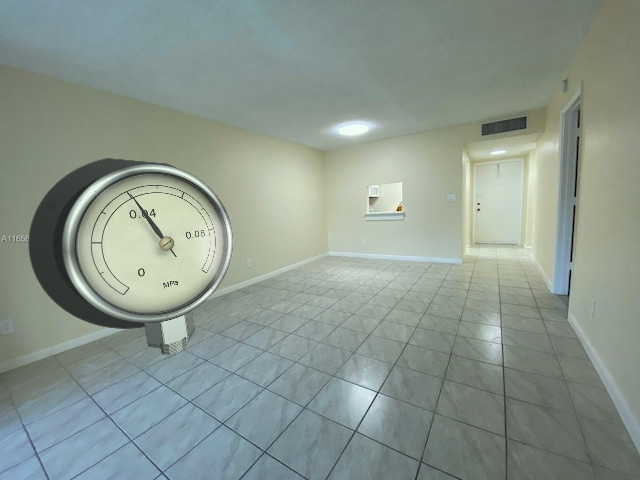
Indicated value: 0.04 MPa
